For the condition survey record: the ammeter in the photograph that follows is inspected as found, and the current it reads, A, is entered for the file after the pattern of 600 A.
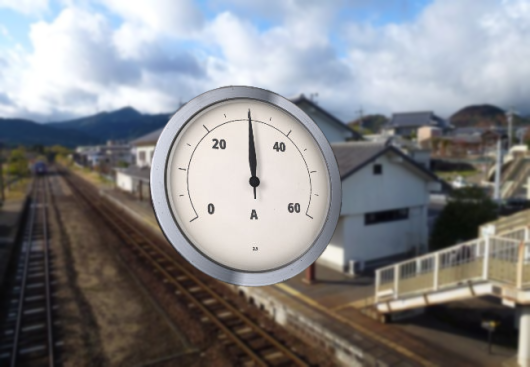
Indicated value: 30 A
